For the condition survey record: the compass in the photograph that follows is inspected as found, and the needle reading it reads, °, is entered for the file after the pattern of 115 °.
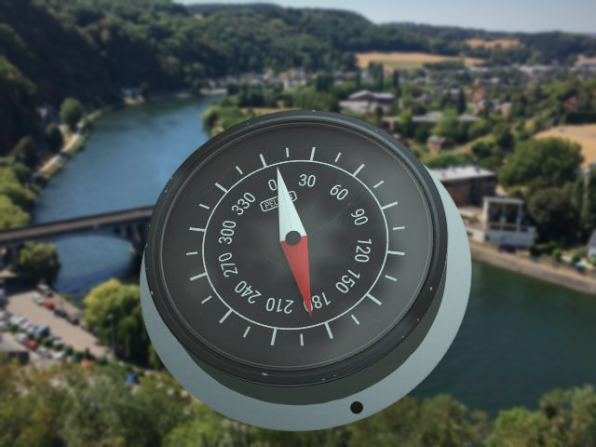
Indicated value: 187.5 °
